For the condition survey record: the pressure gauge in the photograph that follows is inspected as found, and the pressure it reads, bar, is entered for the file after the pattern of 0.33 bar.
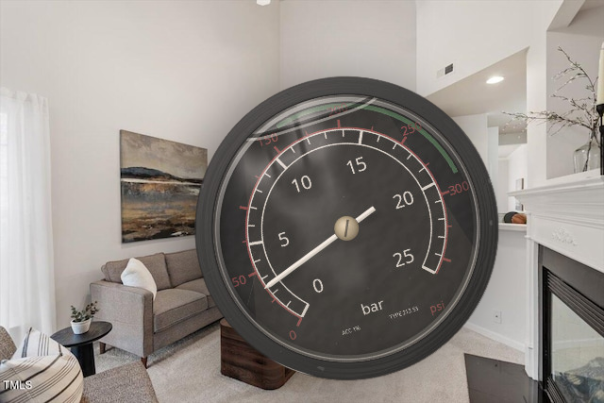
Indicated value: 2.5 bar
